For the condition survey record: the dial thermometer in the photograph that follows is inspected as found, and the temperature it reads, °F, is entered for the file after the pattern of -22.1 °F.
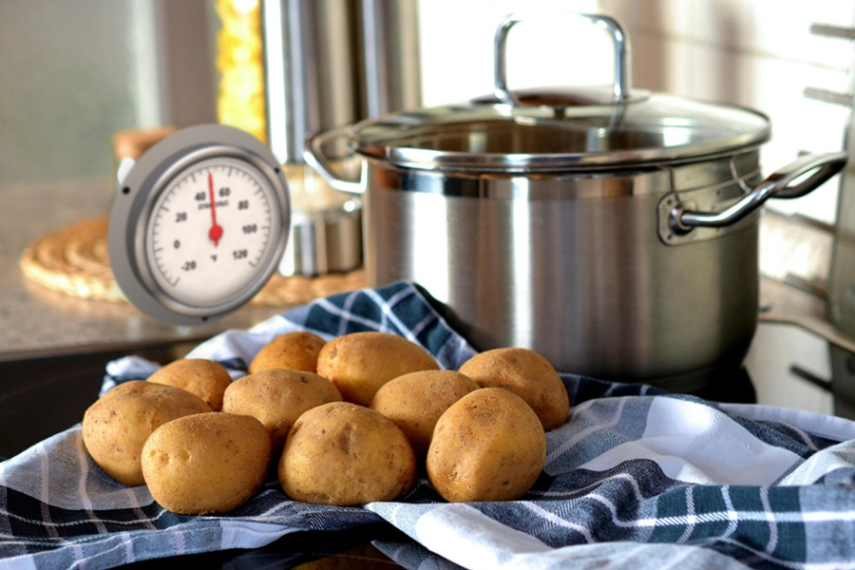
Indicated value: 48 °F
